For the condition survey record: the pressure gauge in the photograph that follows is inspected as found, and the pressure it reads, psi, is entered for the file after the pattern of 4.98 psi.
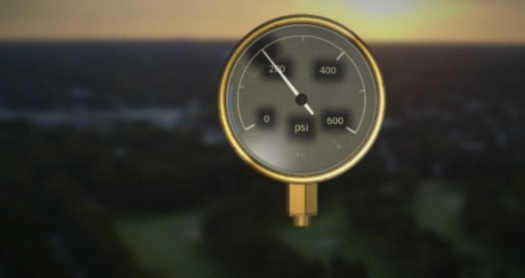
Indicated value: 200 psi
